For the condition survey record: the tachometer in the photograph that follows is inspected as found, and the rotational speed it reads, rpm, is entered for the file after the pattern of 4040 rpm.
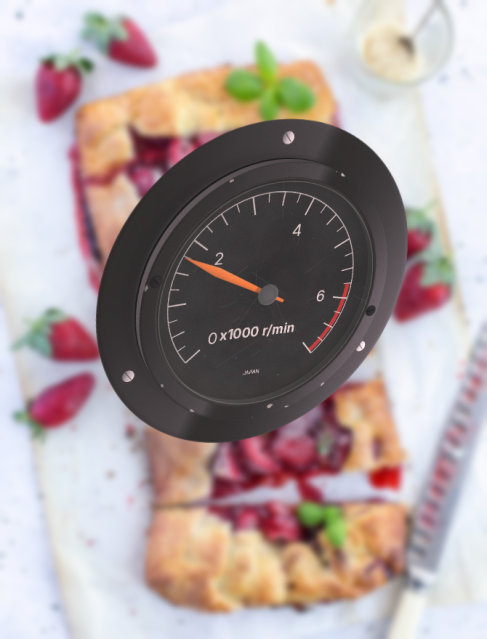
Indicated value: 1750 rpm
